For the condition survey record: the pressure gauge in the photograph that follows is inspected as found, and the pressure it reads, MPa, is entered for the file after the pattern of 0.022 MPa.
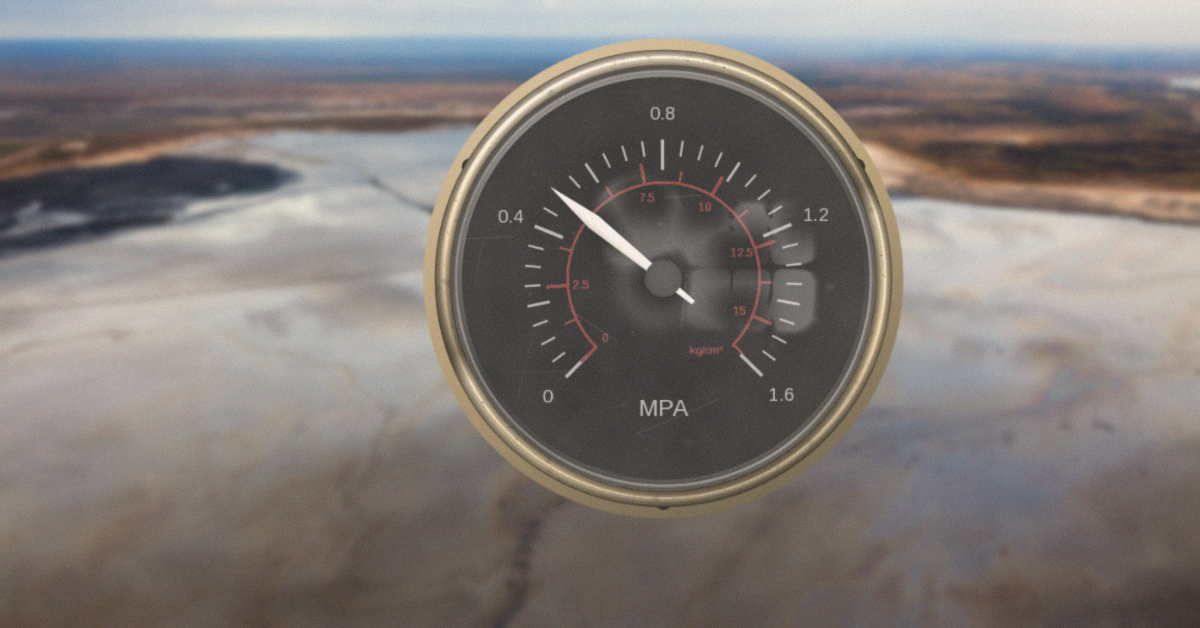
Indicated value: 0.5 MPa
